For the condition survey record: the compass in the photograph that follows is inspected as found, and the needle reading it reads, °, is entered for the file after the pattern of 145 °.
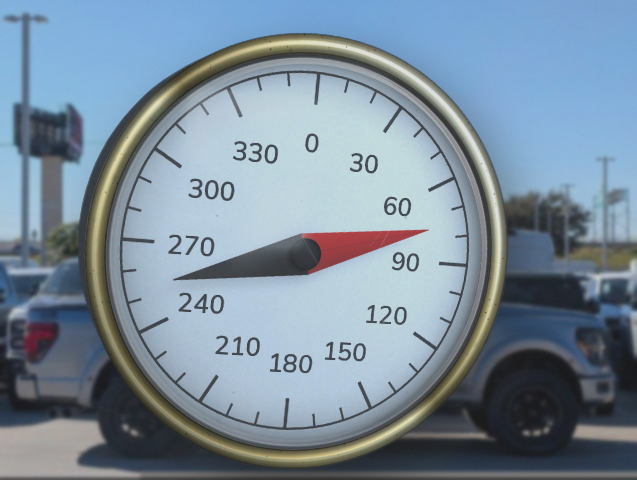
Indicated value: 75 °
